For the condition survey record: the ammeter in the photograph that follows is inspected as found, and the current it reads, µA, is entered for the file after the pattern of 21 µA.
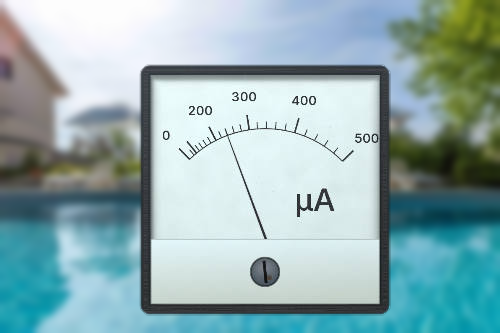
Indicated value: 240 µA
